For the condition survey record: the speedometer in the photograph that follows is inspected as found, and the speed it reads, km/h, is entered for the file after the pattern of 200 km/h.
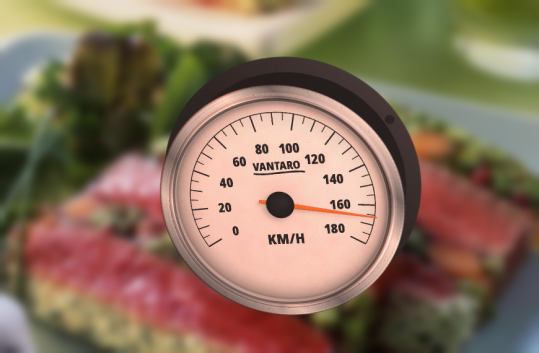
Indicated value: 165 km/h
